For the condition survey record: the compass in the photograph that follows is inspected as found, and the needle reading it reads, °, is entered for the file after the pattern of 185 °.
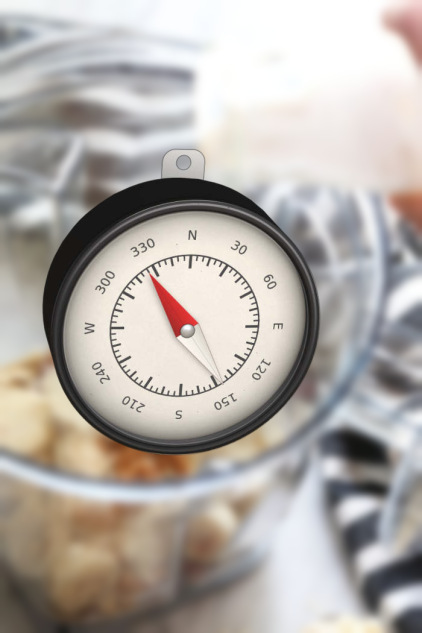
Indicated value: 325 °
